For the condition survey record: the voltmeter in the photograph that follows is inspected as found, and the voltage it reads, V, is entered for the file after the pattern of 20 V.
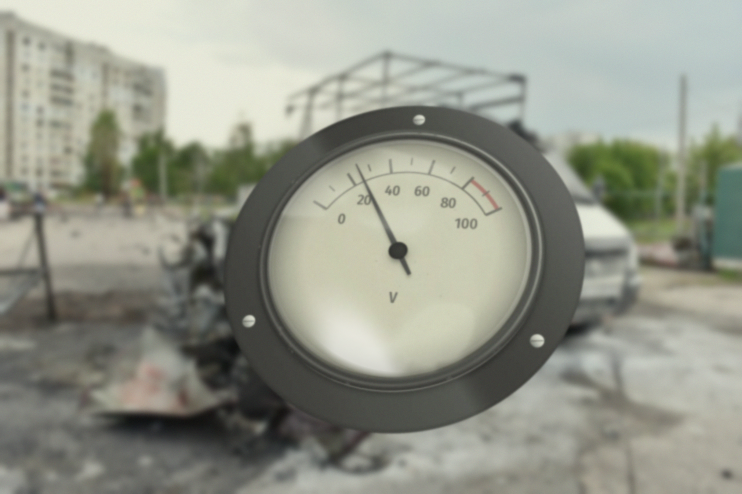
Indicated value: 25 V
